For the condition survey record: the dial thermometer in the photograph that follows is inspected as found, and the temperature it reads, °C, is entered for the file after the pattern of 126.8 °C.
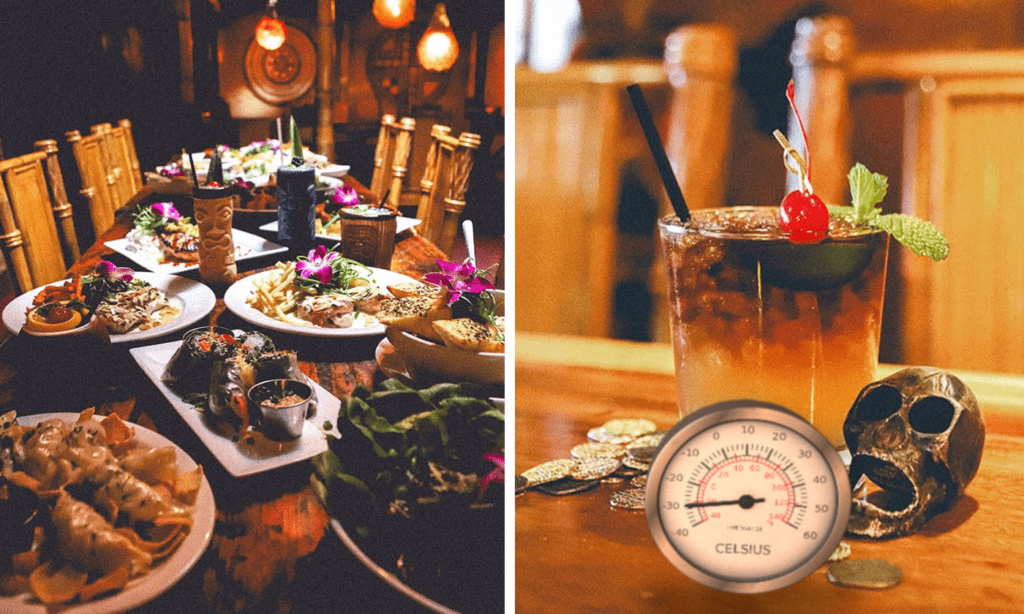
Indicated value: -30 °C
